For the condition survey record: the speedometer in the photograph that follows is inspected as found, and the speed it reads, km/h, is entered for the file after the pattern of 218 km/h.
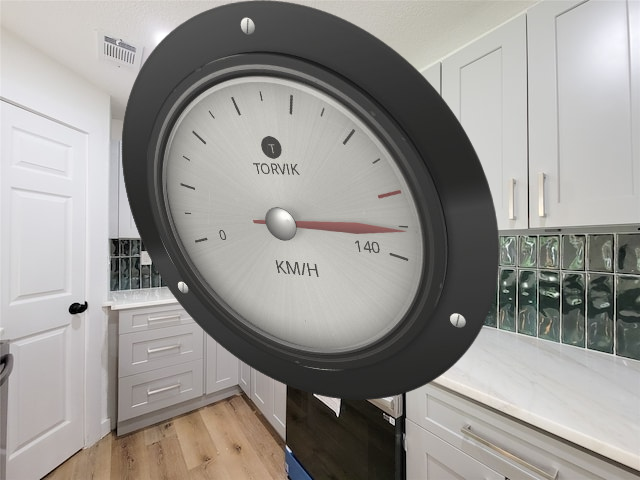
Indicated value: 130 km/h
